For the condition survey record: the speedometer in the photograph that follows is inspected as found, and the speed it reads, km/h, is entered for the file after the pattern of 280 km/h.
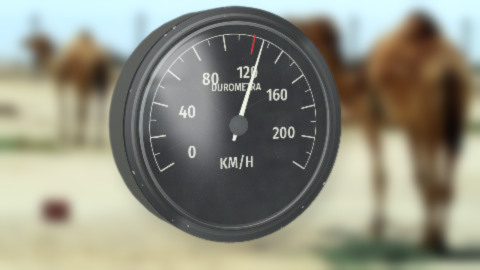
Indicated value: 125 km/h
